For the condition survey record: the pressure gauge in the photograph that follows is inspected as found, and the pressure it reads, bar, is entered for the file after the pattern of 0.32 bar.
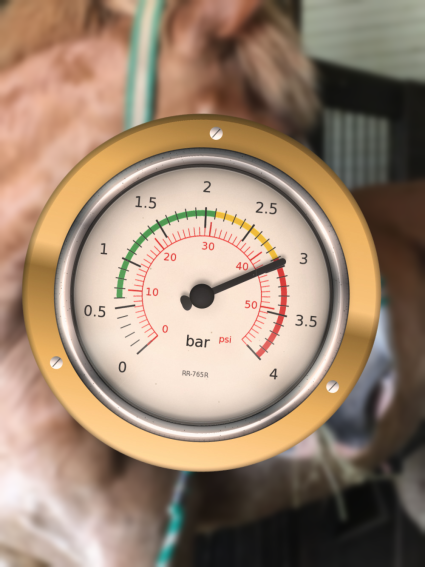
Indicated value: 2.95 bar
